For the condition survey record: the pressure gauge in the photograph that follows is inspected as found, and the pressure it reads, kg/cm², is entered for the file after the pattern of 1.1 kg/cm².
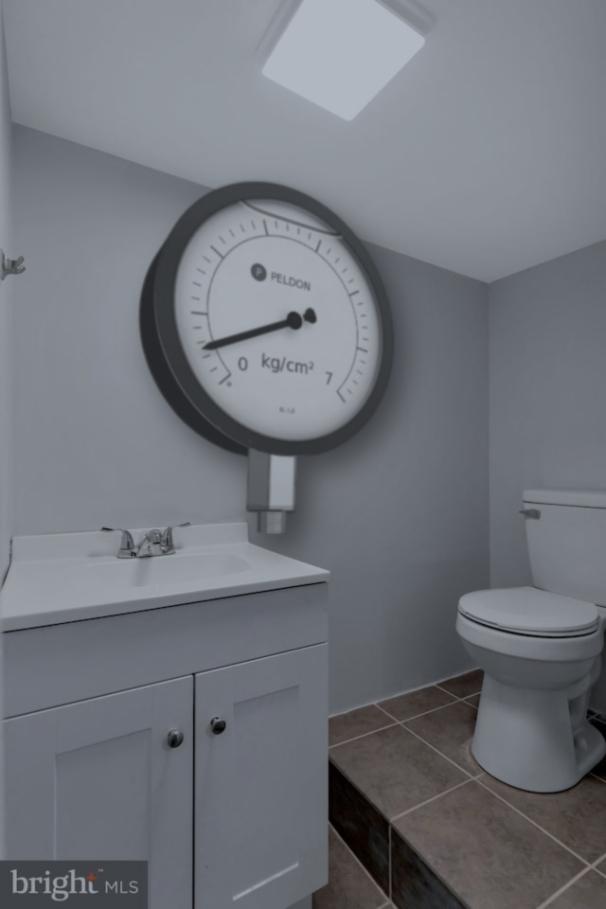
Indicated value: 0.5 kg/cm²
